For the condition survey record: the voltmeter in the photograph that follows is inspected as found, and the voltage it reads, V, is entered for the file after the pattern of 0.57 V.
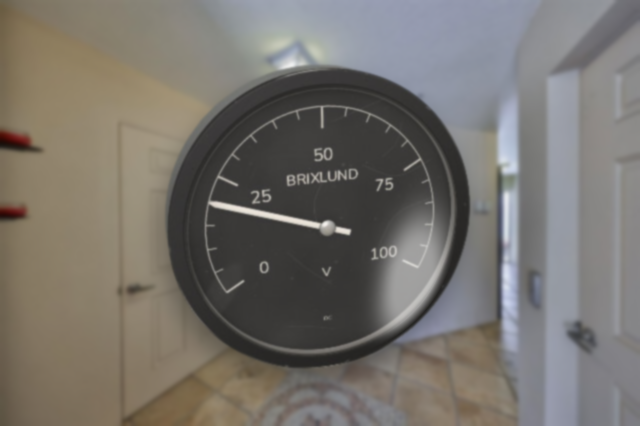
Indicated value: 20 V
